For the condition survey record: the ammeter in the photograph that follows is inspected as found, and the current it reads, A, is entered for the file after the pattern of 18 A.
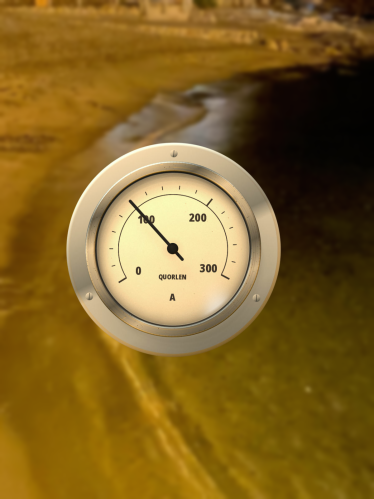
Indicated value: 100 A
